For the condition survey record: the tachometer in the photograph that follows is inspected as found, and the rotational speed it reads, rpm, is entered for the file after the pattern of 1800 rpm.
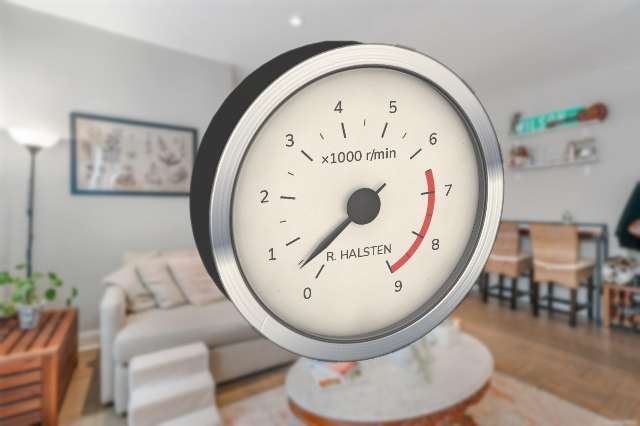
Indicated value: 500 rpm
